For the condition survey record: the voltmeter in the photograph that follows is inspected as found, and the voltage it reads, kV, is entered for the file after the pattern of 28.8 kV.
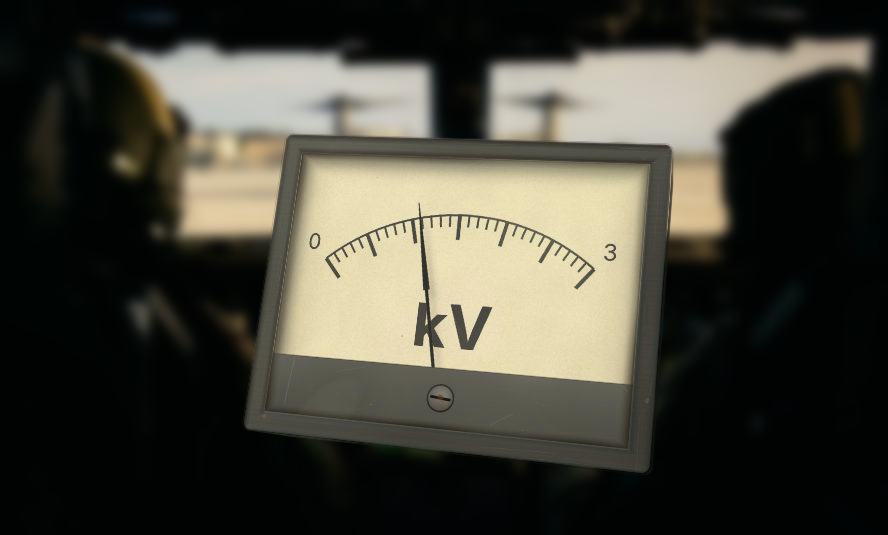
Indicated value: 1.1 kV
